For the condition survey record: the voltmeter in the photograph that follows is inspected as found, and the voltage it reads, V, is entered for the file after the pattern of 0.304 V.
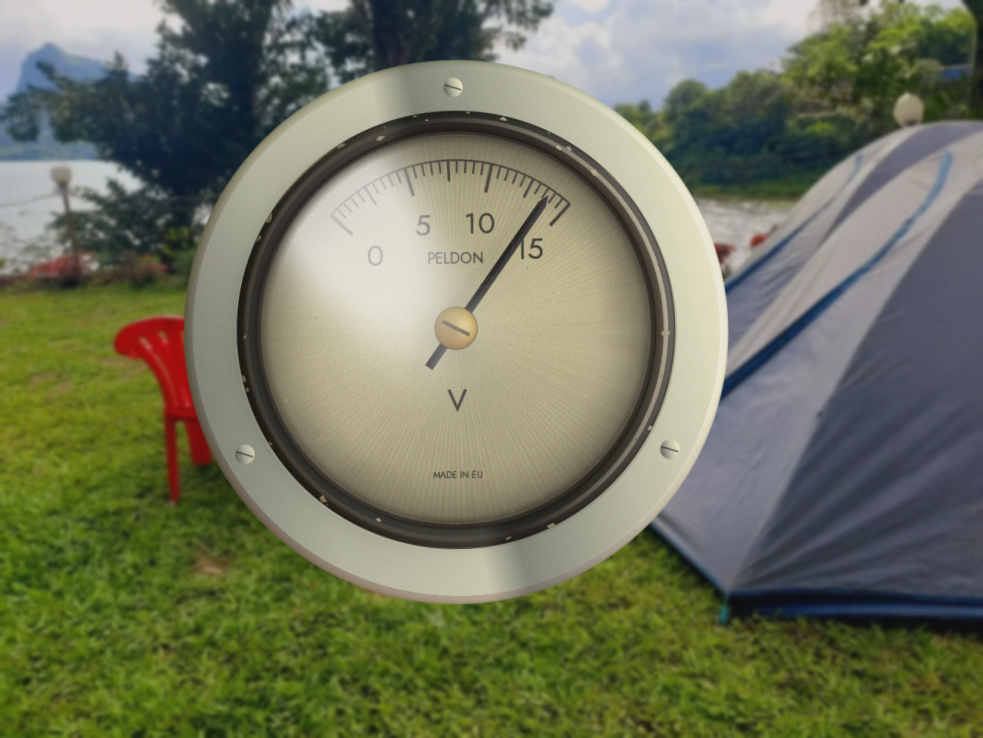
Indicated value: 13.75 V
